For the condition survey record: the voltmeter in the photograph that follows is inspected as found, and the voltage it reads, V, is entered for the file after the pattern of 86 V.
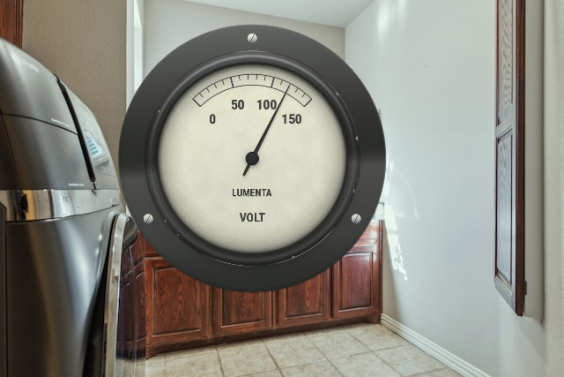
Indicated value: 120 V
